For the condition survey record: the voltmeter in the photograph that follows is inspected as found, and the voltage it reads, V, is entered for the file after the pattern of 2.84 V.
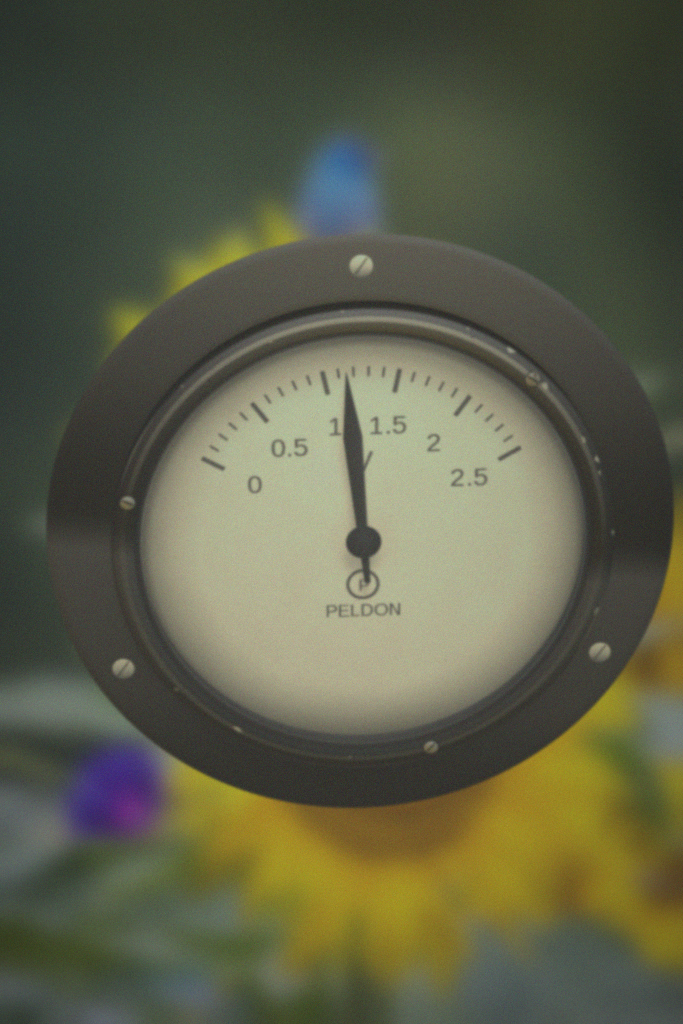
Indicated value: 1.15 V
